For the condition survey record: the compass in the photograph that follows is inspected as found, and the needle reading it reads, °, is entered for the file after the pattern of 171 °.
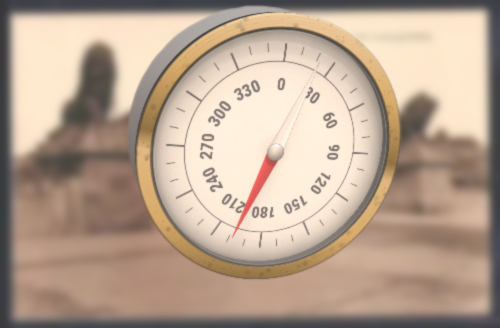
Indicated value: 200 °
